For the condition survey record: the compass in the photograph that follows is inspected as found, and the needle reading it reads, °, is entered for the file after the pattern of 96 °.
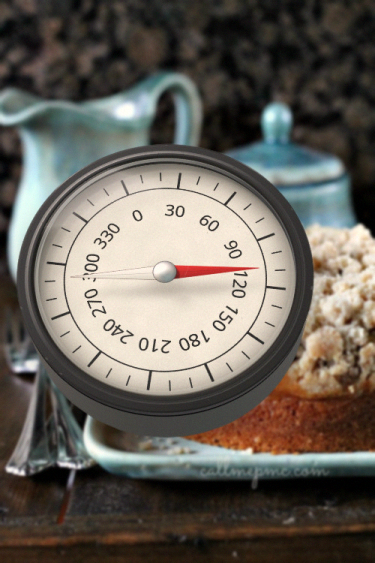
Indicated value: 110 °
